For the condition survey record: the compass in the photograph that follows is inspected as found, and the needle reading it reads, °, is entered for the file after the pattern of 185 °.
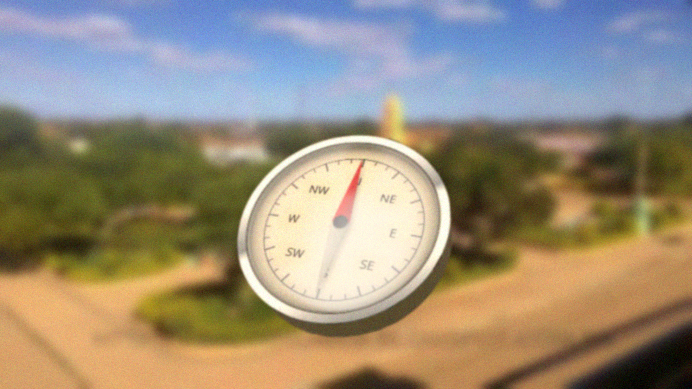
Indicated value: 0 °
